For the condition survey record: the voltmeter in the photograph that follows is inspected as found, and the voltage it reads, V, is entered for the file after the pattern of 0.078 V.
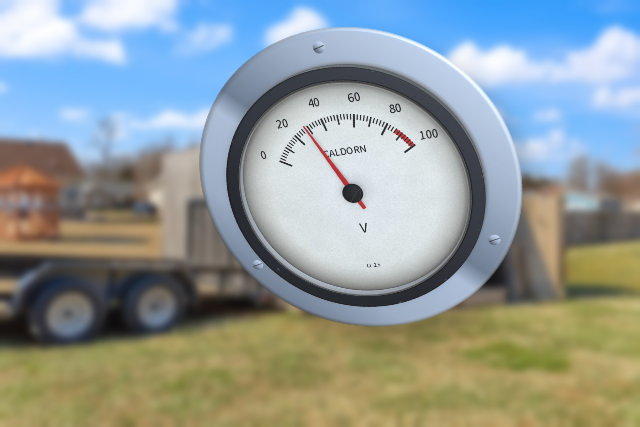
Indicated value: 30 V
